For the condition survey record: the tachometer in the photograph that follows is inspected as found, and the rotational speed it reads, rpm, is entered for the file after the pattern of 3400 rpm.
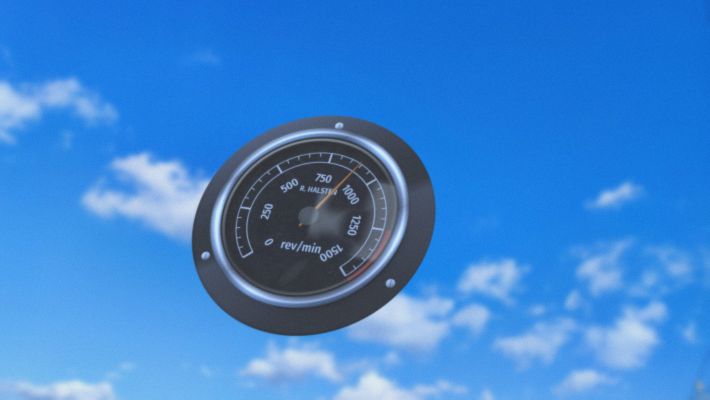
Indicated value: 900 rpm
